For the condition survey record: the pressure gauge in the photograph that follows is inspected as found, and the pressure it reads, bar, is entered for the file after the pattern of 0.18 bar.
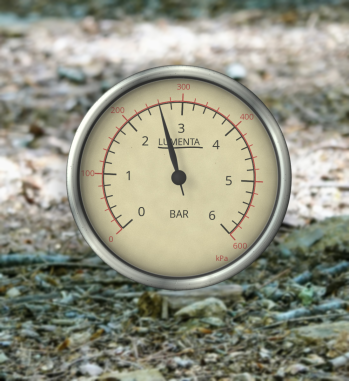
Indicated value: 2.6 bar
